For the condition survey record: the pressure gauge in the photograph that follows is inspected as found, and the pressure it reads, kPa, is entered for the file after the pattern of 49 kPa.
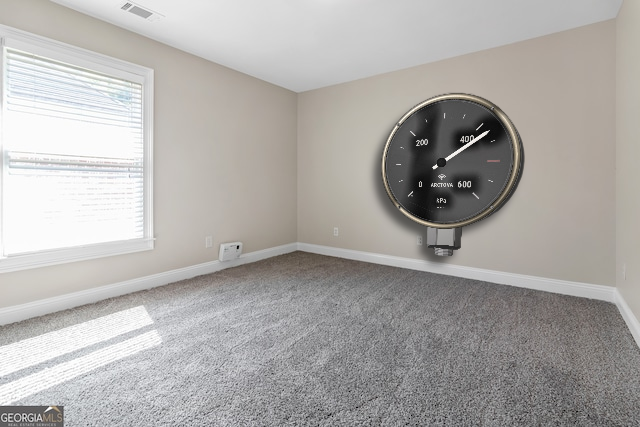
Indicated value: 425 kPa
